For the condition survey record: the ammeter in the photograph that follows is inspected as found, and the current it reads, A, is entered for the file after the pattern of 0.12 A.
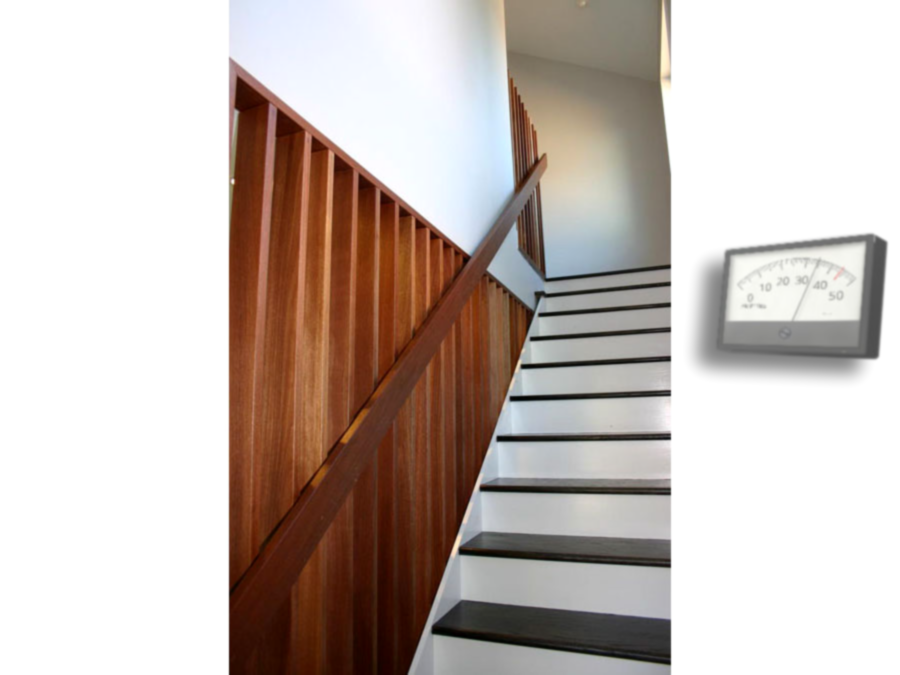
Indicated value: 35 A
